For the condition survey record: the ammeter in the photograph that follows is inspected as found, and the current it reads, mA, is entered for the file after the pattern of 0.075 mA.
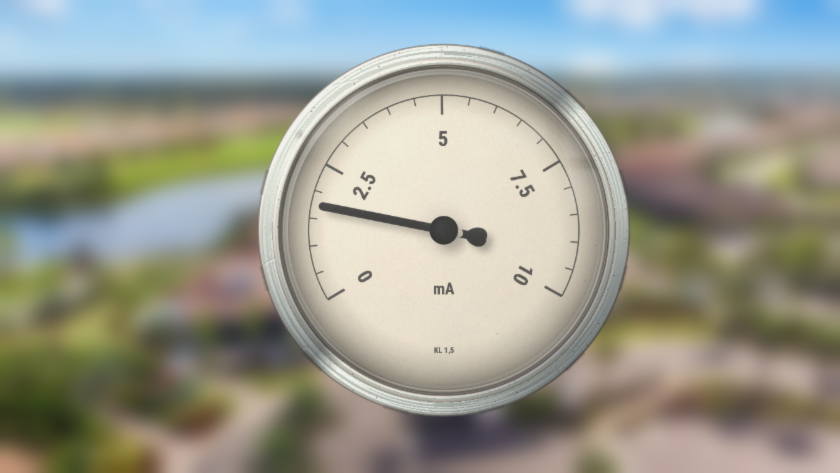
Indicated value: 1.75 mA
